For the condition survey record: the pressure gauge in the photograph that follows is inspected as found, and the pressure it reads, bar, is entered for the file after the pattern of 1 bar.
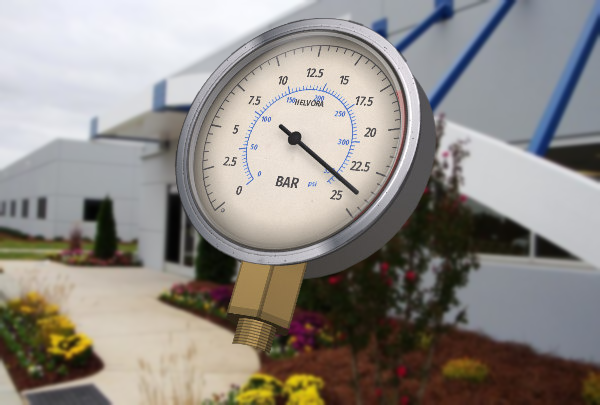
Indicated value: 24 bar
